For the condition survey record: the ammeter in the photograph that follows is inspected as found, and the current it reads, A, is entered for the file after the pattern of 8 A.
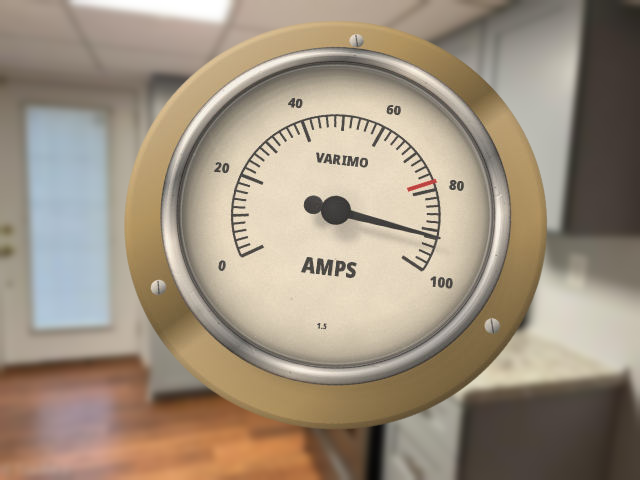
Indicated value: 92 A
